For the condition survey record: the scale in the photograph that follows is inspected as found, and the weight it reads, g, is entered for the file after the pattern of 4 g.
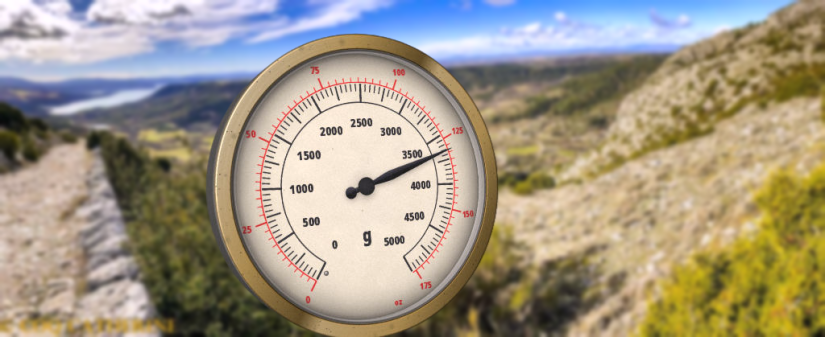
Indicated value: 3650 g
